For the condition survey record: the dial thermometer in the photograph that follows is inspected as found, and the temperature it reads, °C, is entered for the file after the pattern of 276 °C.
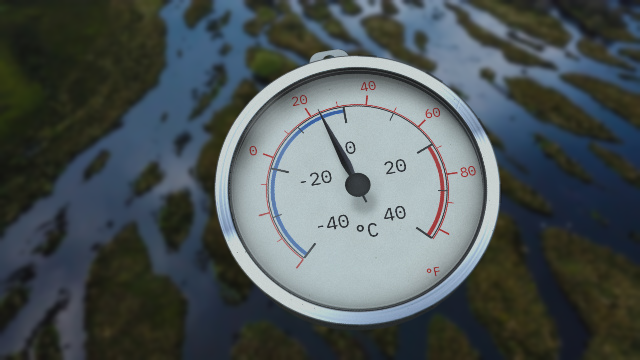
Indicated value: -5 °C
